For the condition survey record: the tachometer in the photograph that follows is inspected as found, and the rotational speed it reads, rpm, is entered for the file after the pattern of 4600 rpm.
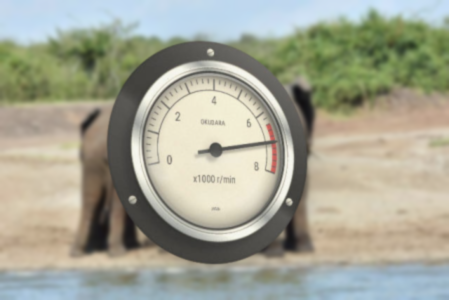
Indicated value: 7000 rpm
